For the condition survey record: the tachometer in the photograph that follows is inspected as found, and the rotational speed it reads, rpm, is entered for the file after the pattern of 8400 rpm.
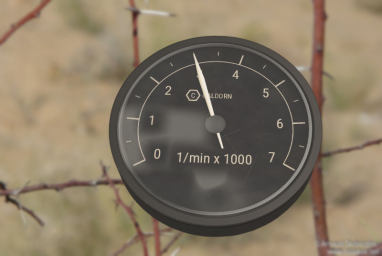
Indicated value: 3000 rpm
